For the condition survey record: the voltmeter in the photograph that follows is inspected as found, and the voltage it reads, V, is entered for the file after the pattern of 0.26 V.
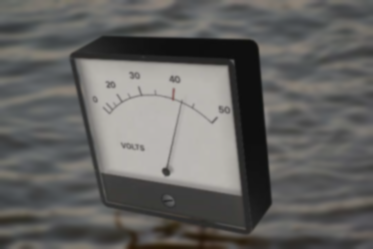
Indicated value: 42.5 V
